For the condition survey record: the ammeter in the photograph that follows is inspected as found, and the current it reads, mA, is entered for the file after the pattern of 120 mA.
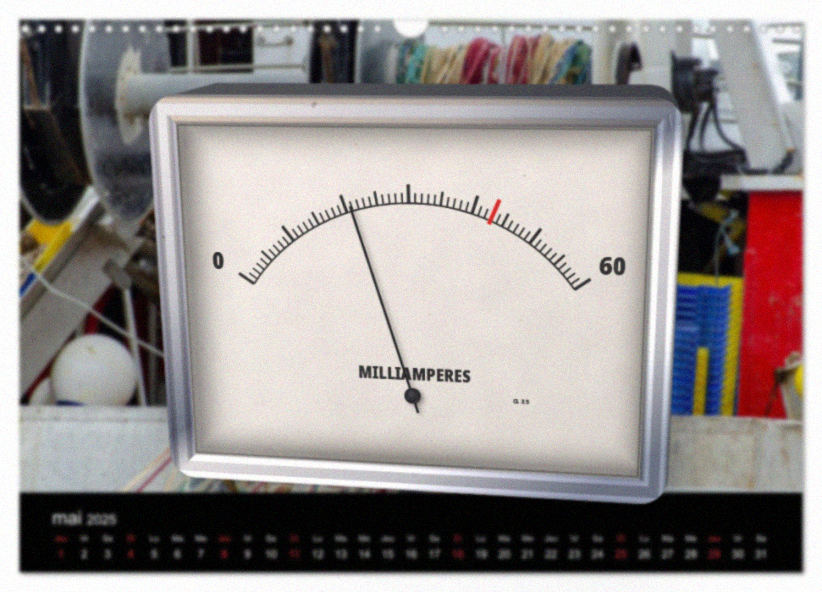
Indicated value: 21 mA
